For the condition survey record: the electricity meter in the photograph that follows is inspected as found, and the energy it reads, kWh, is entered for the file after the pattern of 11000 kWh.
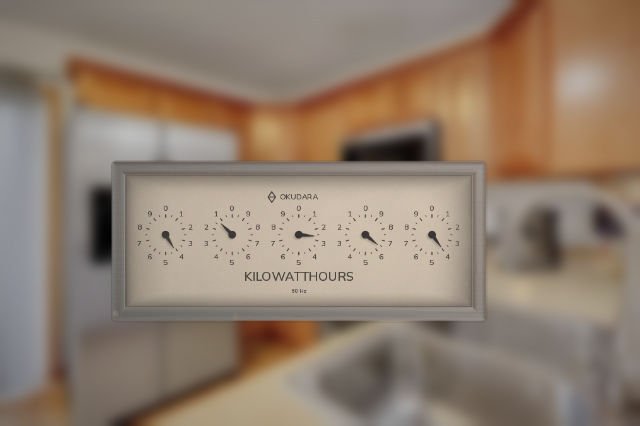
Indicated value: 41264 kWh
